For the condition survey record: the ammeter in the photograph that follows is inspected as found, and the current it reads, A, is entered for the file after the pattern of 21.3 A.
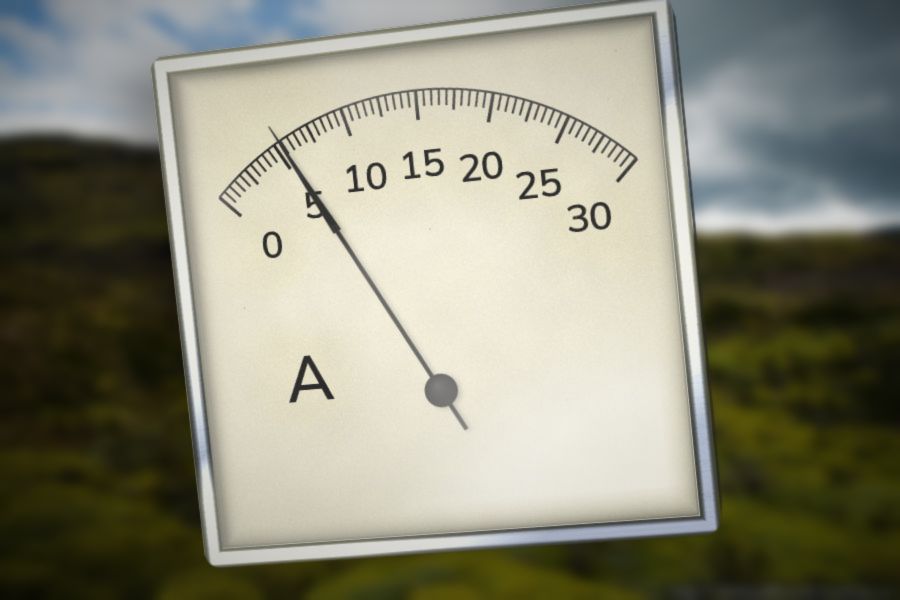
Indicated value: 5.5 A
